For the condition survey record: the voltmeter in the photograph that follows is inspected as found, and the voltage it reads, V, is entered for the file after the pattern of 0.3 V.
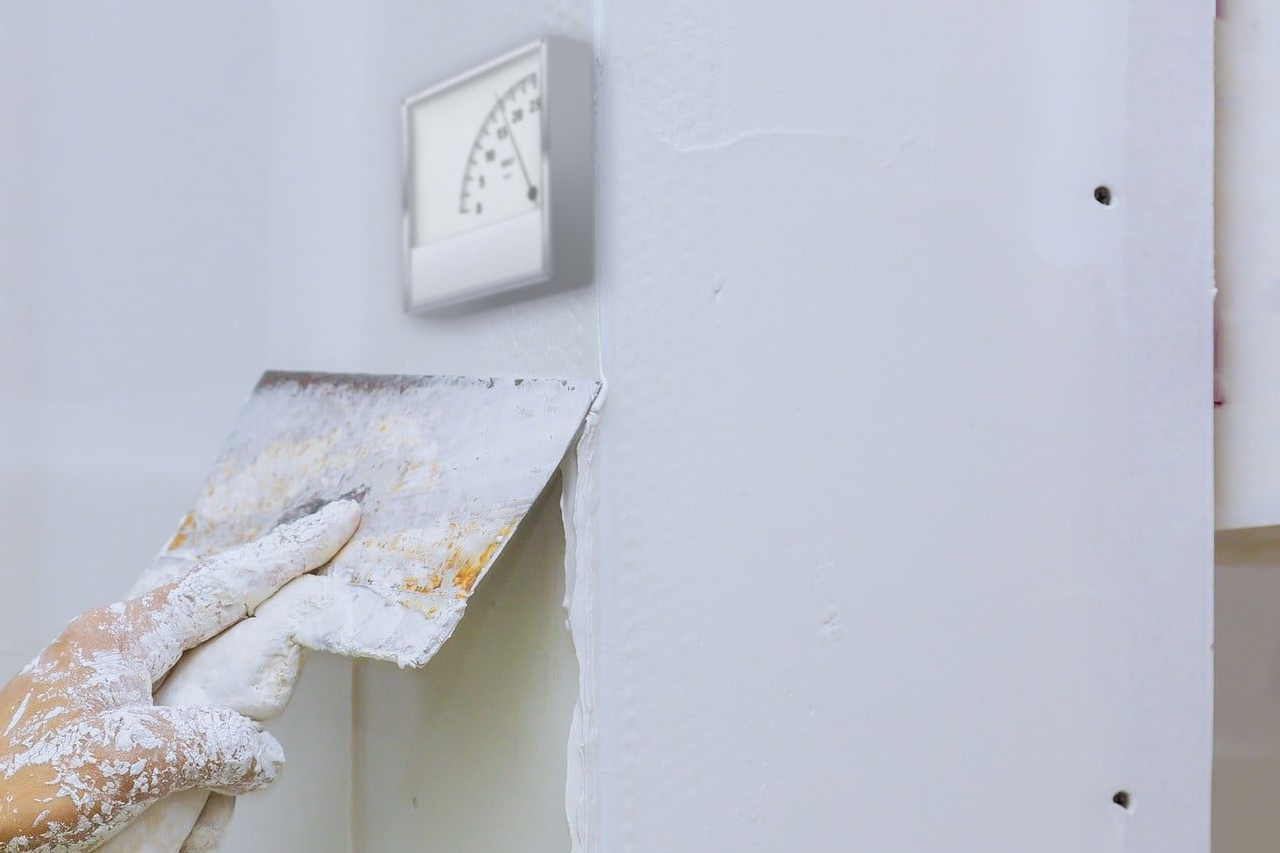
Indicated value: 17.5 V
